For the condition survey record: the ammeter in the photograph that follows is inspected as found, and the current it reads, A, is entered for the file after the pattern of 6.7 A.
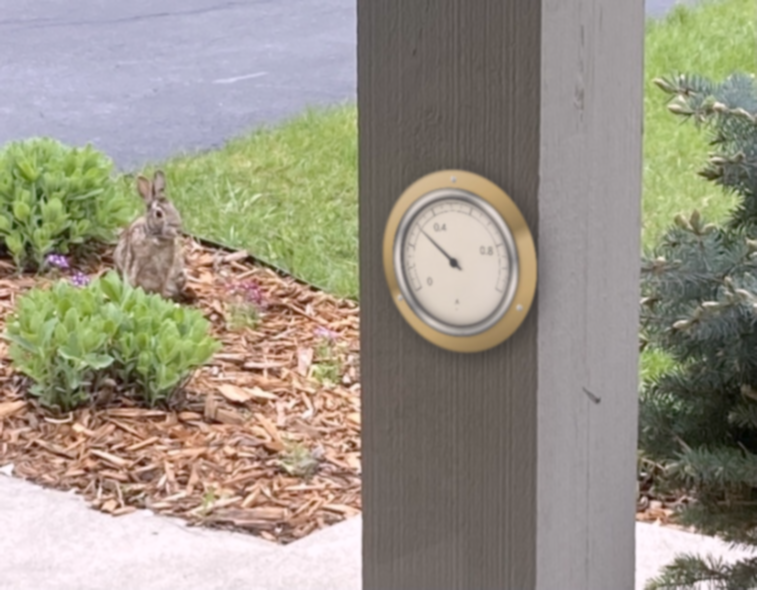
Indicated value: 0.3 A
